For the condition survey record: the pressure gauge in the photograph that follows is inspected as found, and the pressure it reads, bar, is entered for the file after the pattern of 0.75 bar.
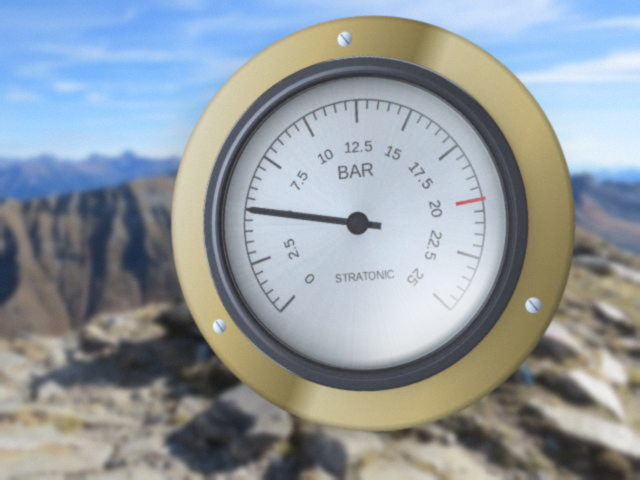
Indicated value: 5 bar
